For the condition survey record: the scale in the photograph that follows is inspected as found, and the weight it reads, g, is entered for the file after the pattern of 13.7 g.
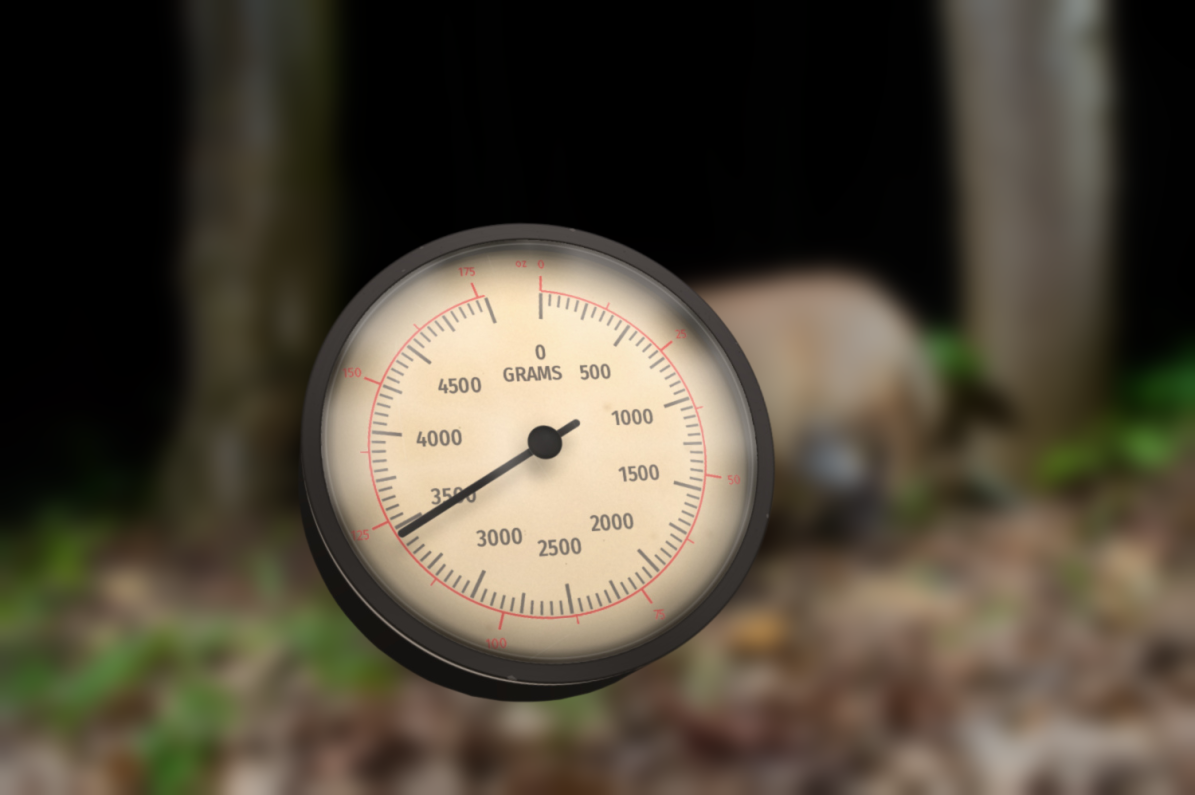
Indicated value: 3450 g
